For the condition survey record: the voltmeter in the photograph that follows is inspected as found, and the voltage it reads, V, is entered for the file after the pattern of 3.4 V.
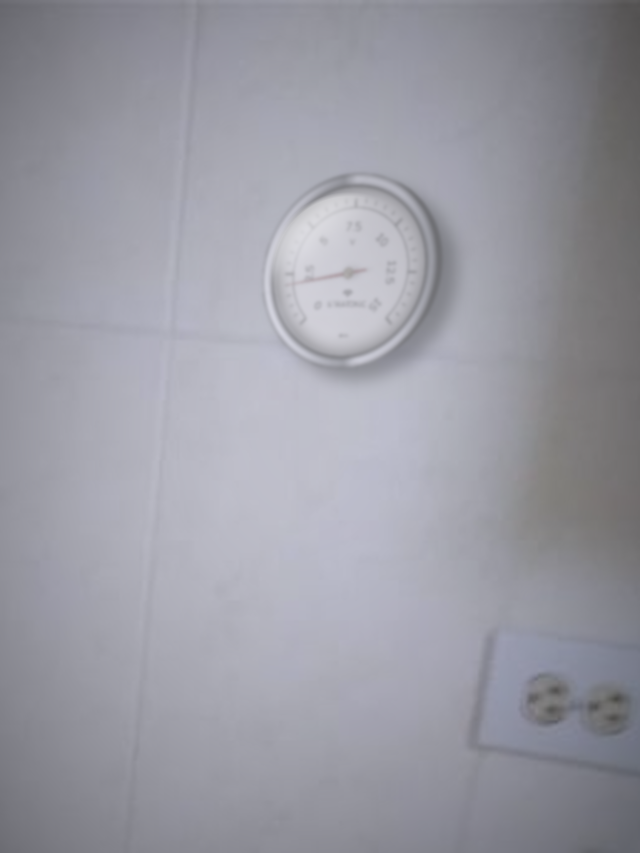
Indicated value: 2 V
